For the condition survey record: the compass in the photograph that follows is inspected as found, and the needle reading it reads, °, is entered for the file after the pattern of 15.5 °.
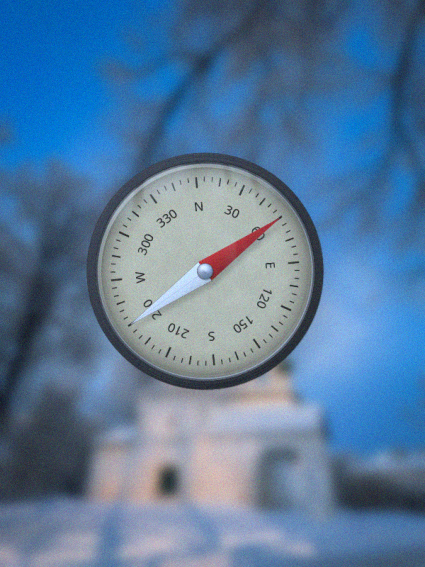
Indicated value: 60 °
